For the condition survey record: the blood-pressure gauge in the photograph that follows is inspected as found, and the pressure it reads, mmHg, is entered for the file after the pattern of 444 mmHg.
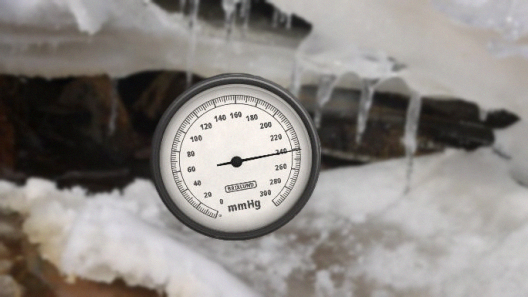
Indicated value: 240 mmHg
